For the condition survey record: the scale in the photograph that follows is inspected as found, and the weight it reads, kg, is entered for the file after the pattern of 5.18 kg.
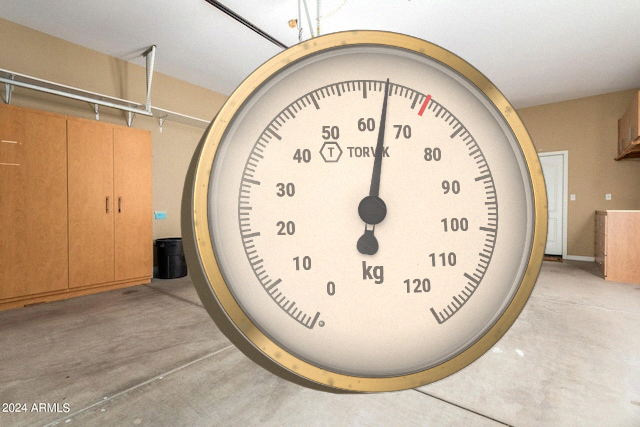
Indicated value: 64 kg
